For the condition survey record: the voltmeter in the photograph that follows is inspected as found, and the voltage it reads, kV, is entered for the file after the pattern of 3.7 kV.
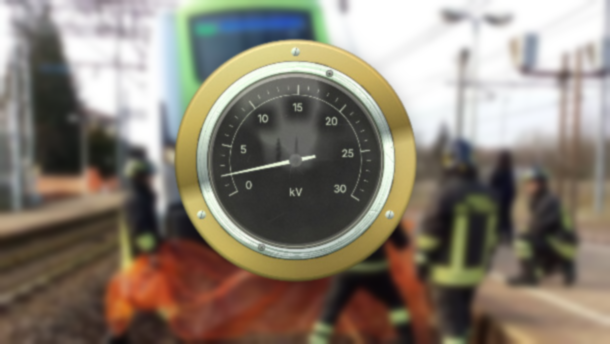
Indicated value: 2 kV
